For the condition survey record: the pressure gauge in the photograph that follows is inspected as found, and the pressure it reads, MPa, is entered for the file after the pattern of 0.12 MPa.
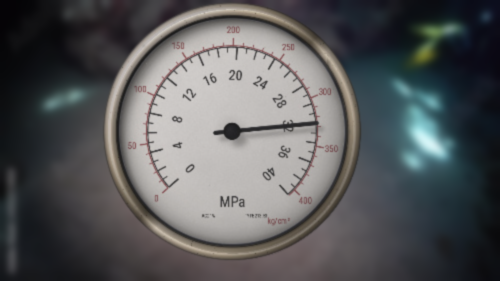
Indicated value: 32 MPa
